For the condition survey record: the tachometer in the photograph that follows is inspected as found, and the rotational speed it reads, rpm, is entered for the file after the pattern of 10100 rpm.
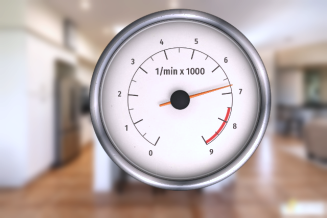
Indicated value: 6750 rpm
